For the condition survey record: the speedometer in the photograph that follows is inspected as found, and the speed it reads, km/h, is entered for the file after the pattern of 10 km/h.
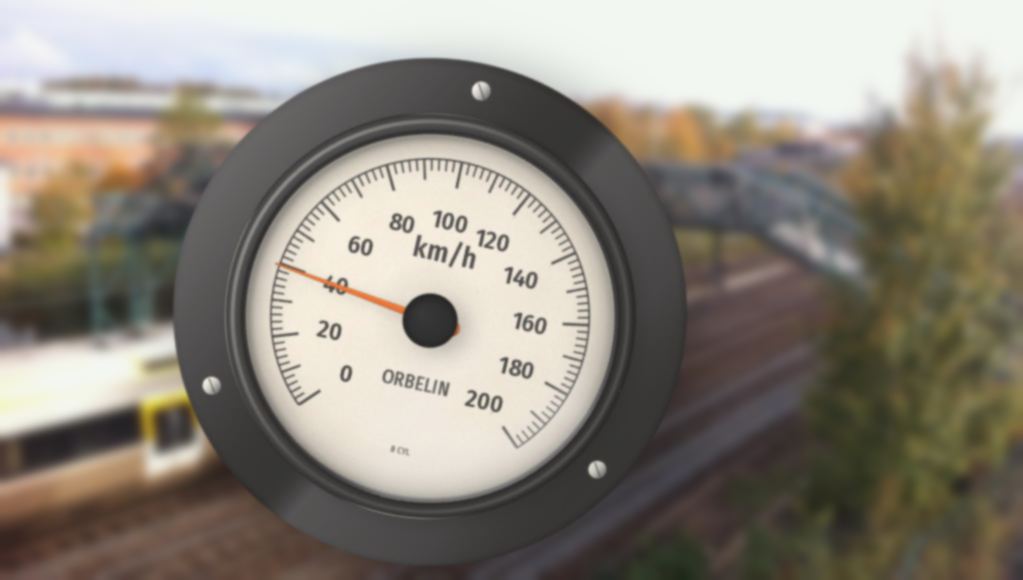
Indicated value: 40 km/h
